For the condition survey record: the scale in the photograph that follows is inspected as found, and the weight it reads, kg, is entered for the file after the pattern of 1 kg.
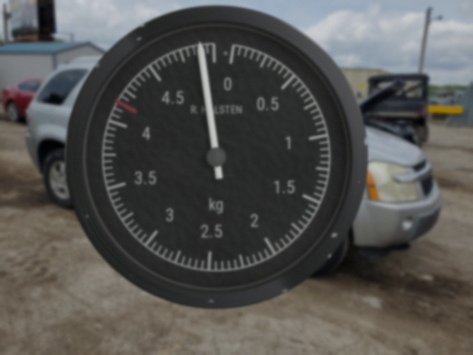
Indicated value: 4.9 kg
